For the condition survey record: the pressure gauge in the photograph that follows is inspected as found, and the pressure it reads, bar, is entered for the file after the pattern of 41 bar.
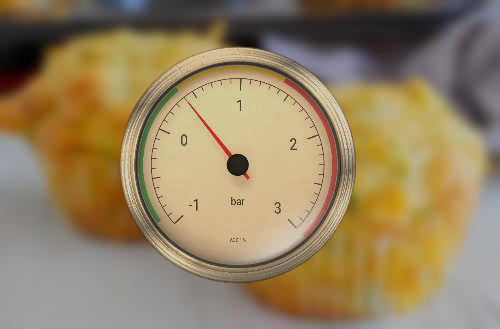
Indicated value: 0.4 bar
